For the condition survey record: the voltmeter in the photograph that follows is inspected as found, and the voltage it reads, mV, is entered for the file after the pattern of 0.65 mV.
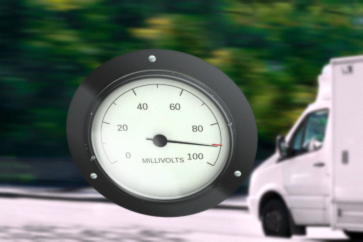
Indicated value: 90 mV
